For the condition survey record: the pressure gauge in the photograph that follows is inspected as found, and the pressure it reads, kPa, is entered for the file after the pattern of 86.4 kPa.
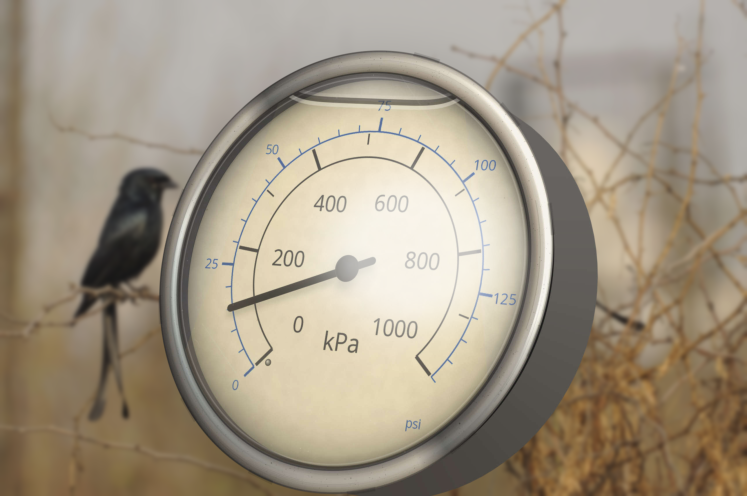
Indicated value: 100 kPa
